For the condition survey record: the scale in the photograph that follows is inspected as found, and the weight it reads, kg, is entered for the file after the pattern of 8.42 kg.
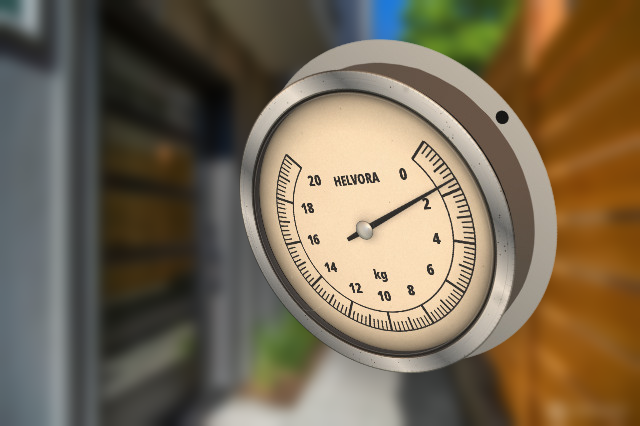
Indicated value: 1.6 kg
